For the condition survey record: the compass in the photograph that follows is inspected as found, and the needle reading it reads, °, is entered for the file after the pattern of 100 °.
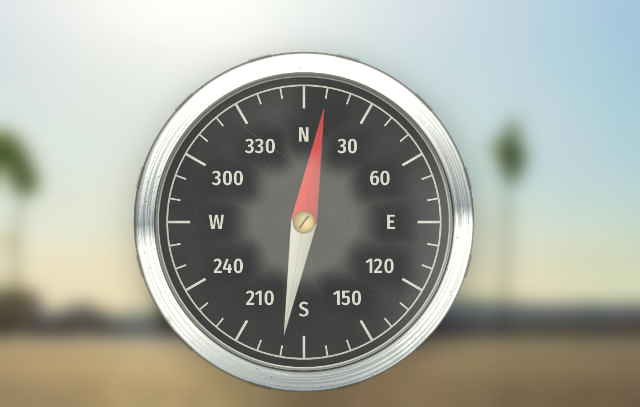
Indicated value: 10 °
